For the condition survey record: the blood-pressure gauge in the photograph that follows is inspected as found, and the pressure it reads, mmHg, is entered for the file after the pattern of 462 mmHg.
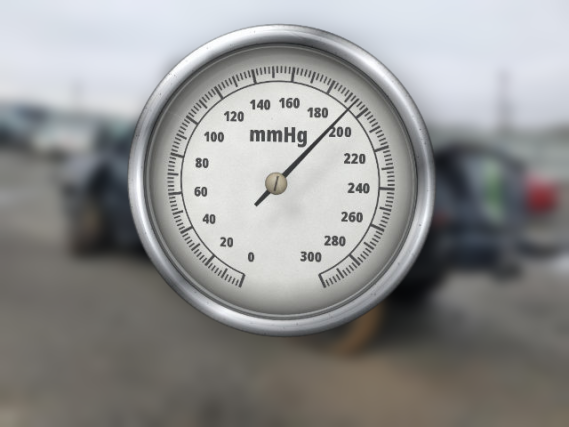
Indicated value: 194 mmHg
